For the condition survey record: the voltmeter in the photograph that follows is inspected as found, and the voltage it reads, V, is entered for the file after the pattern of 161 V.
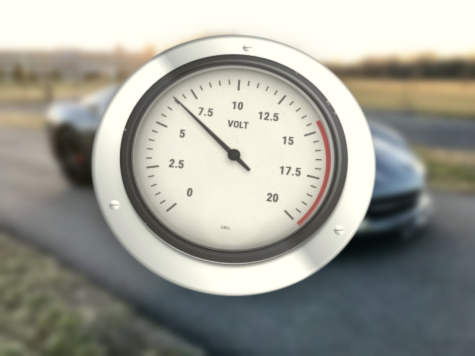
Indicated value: 6.5 V
